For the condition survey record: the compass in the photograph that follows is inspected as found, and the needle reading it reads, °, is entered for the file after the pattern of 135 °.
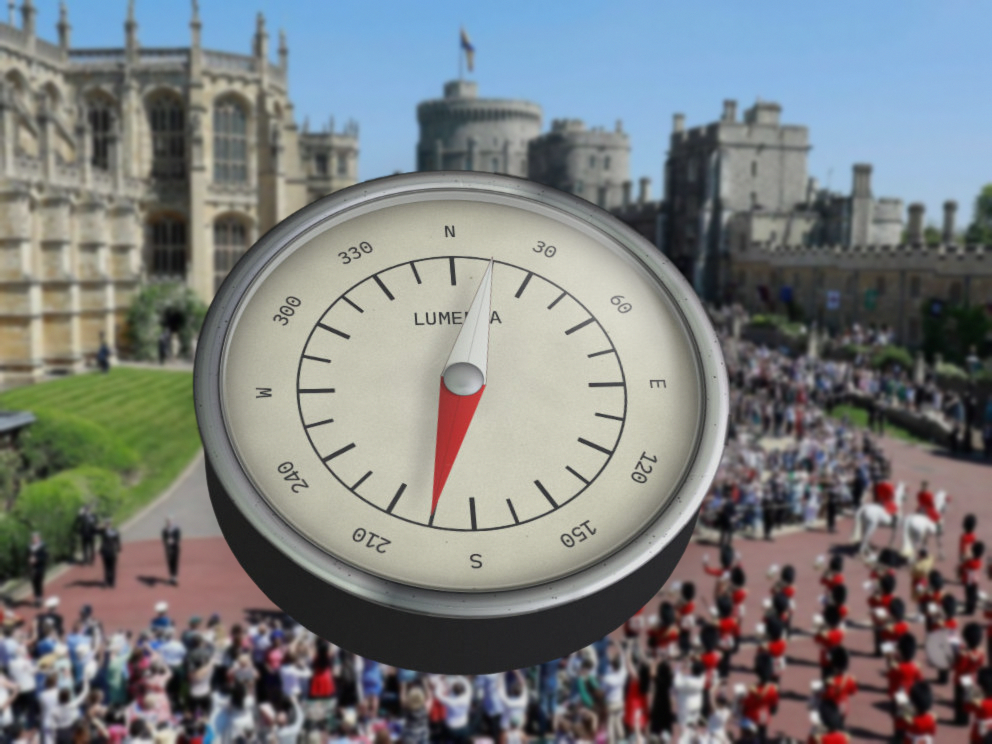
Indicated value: 195 °
